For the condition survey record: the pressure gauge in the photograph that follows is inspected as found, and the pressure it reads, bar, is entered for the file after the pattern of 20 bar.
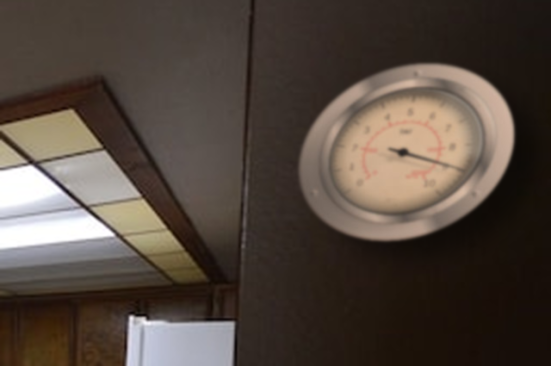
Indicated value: 9 bar
